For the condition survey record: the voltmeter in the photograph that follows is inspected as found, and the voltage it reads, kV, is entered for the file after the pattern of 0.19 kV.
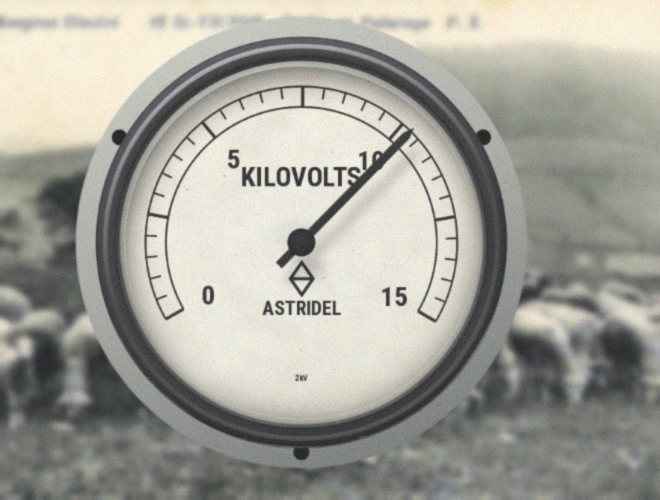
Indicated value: 10.25 kV
